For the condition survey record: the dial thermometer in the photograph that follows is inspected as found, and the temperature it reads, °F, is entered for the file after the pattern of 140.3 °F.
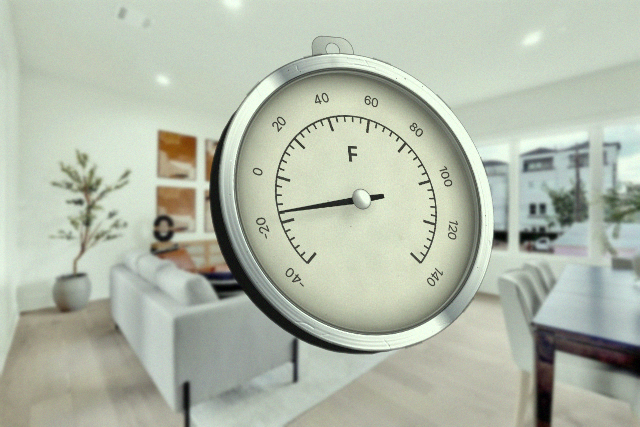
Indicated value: -16 °F
